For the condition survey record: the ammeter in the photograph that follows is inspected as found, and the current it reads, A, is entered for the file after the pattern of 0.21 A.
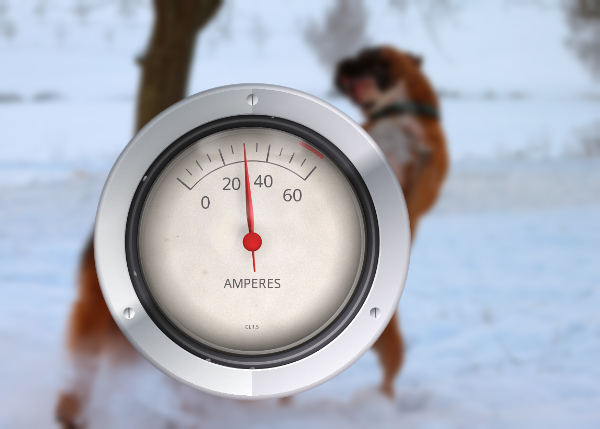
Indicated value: 30 A
